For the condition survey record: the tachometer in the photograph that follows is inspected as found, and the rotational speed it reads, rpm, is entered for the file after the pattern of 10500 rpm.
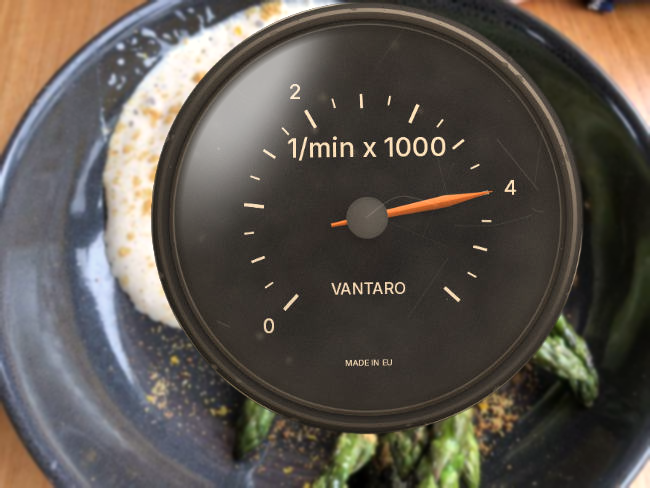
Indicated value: 4000 rpm
